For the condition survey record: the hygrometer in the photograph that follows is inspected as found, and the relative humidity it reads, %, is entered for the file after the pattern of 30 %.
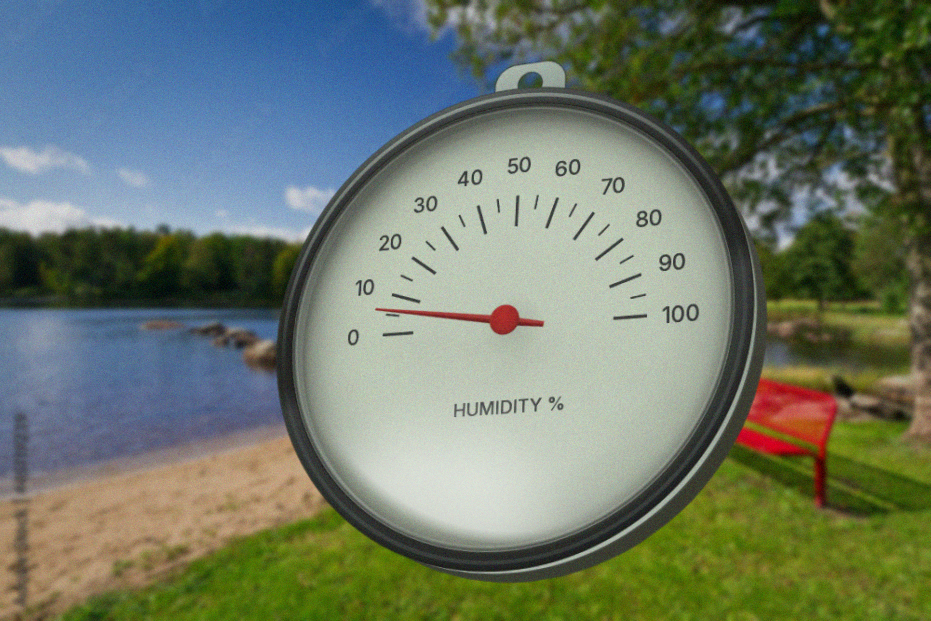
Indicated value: 5 %
